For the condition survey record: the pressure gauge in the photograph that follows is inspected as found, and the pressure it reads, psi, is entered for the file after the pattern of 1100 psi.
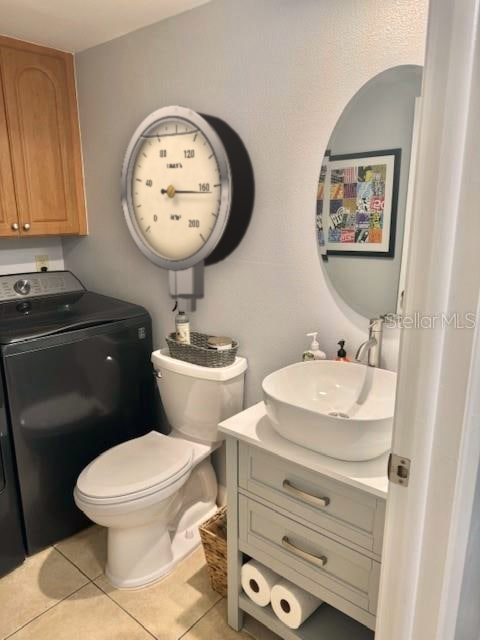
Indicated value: 165 psi
